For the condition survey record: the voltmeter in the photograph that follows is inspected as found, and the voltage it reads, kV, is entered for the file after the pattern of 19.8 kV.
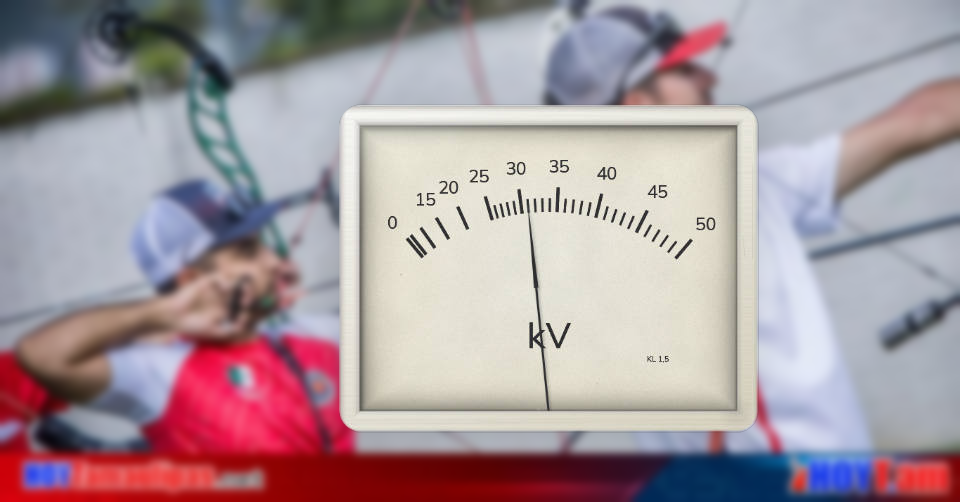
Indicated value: 31 kV
